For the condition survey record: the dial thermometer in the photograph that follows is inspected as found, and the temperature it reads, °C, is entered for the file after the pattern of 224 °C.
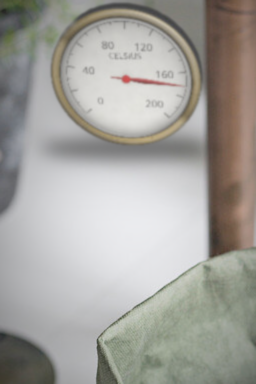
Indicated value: 170 °C
